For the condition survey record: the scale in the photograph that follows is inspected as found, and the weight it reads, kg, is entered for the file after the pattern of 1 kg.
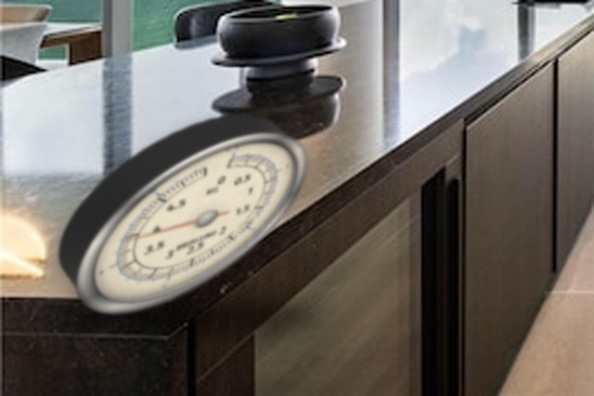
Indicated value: 4 kg
